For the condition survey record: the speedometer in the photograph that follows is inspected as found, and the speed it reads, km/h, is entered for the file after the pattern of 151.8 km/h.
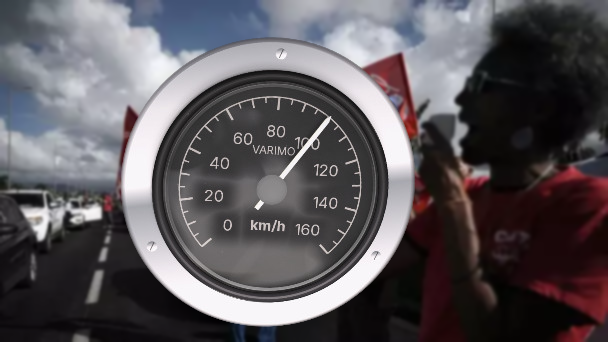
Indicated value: 100 km/h
